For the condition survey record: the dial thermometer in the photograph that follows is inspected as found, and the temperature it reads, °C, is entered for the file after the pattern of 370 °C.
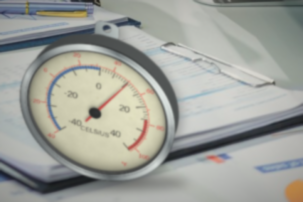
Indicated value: 10 °C
